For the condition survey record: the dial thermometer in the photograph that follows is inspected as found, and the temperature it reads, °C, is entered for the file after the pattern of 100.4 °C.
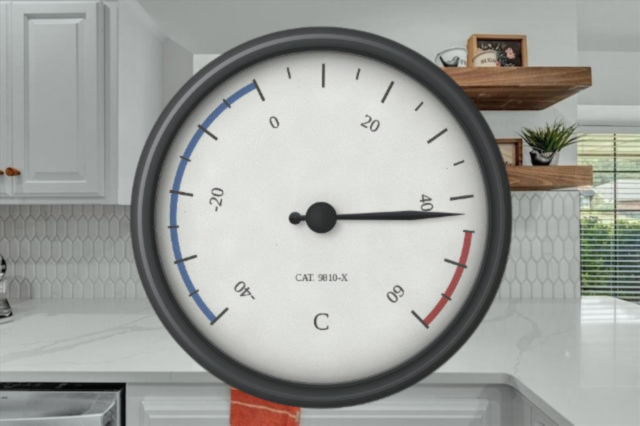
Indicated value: 42.5 °C
